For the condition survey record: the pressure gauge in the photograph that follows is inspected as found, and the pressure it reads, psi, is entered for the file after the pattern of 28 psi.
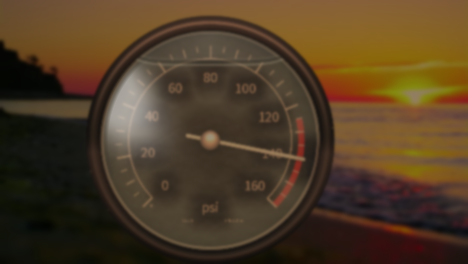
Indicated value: 140 psi
